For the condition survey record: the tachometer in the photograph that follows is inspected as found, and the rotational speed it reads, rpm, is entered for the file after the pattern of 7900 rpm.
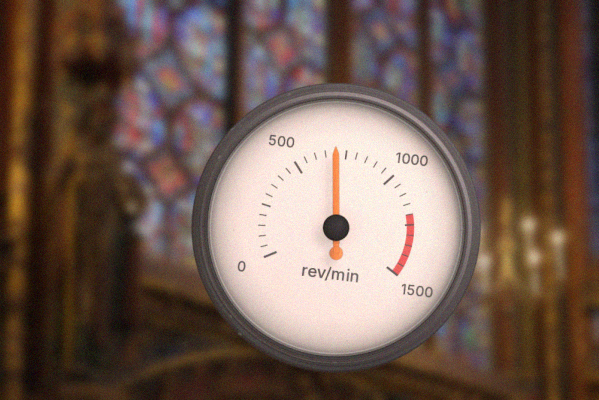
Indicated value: 700 rpm
